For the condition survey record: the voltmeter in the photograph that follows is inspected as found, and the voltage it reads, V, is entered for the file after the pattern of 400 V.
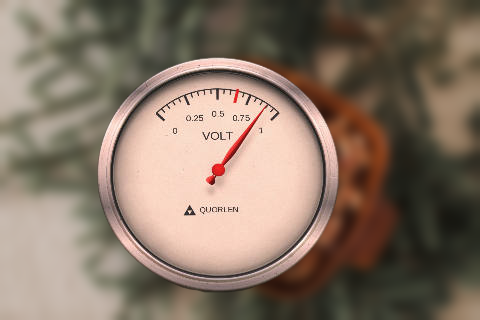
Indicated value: 0.9 V
